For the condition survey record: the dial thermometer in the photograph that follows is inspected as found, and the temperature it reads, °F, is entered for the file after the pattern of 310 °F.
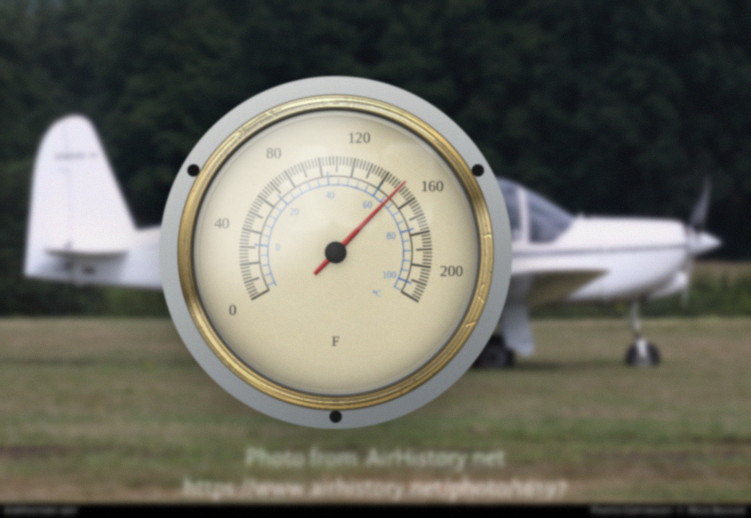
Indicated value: 150 °F
